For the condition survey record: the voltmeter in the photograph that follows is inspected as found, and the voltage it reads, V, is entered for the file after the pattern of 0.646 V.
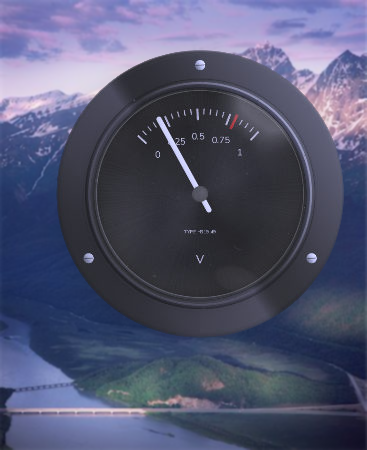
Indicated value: 0.2 V
